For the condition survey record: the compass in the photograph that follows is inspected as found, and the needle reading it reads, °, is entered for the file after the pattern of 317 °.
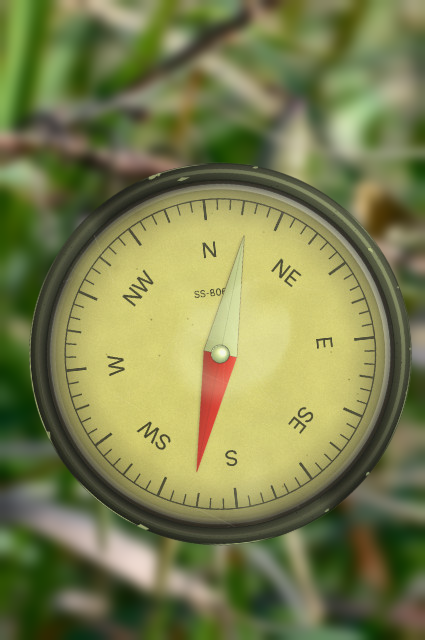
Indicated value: 197.5 °
